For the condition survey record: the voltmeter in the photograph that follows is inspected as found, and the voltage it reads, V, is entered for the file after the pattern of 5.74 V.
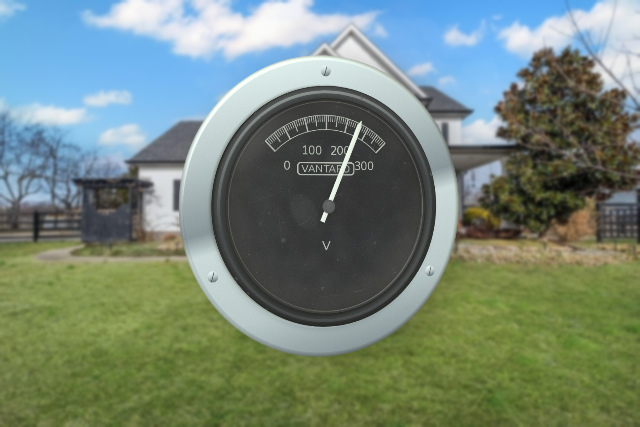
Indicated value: 225 V
